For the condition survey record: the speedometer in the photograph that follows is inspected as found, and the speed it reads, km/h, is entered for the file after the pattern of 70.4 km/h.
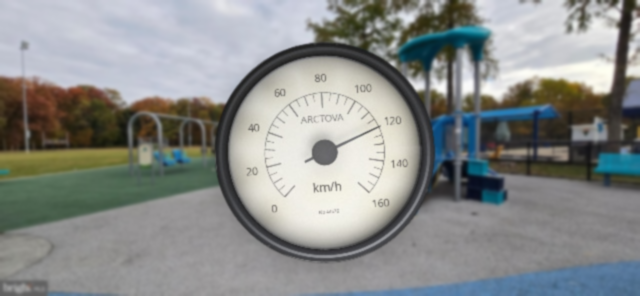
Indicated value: 120 km/h
